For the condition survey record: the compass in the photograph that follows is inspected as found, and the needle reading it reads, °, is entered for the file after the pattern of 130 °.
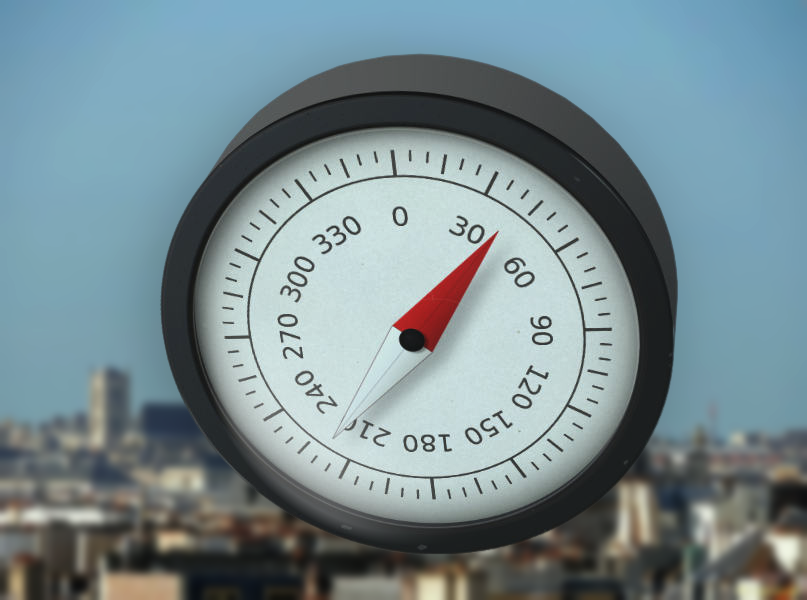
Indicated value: 40 °
